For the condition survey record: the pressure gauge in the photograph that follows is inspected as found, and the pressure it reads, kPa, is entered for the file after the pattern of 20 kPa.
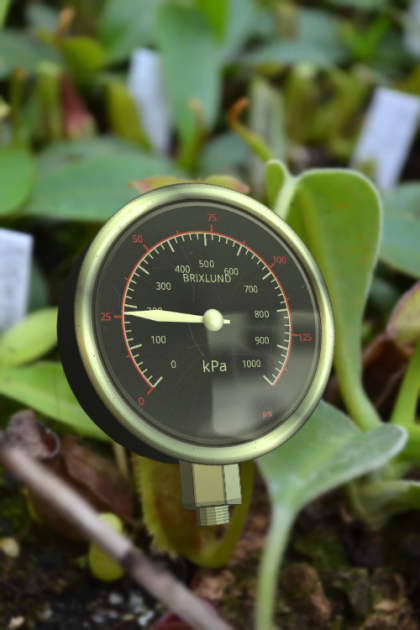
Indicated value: 180 kPa
